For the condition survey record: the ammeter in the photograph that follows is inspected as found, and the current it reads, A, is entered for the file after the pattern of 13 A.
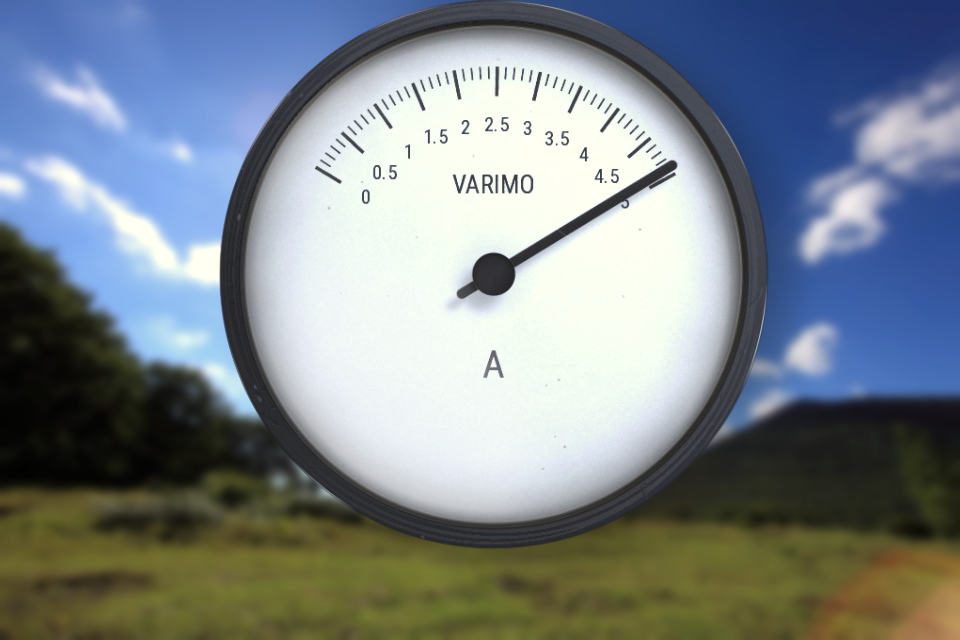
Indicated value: 4.9 A
